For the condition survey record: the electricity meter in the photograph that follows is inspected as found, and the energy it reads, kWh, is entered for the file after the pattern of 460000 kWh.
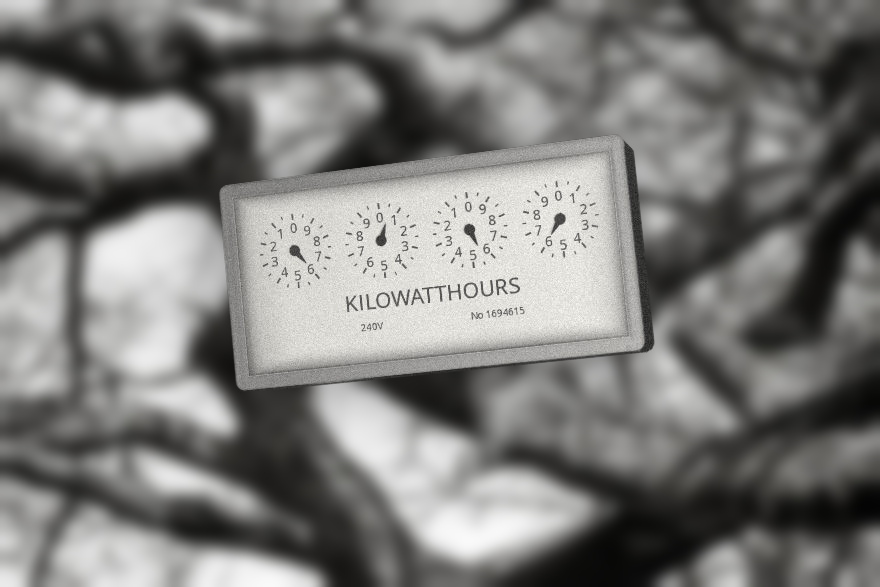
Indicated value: 6056 kWh
